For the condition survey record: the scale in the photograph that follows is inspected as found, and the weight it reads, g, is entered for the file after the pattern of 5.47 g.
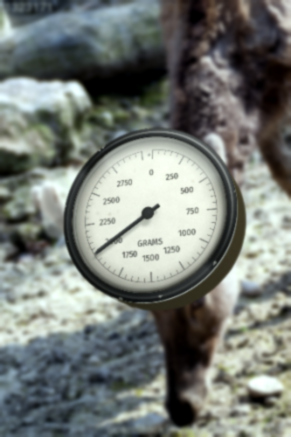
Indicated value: 2000 g
